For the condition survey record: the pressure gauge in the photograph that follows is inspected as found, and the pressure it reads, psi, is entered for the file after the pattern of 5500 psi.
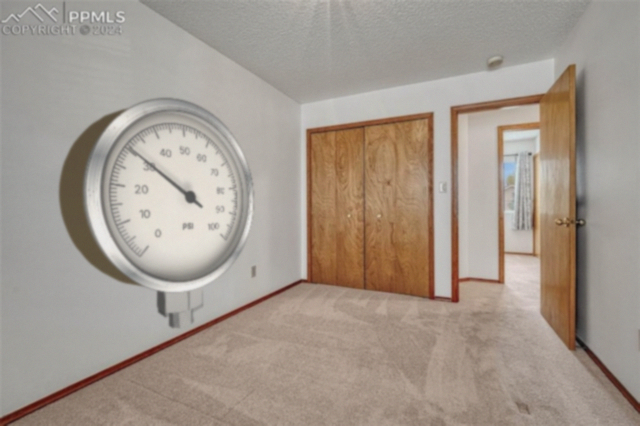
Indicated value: 30 psi
